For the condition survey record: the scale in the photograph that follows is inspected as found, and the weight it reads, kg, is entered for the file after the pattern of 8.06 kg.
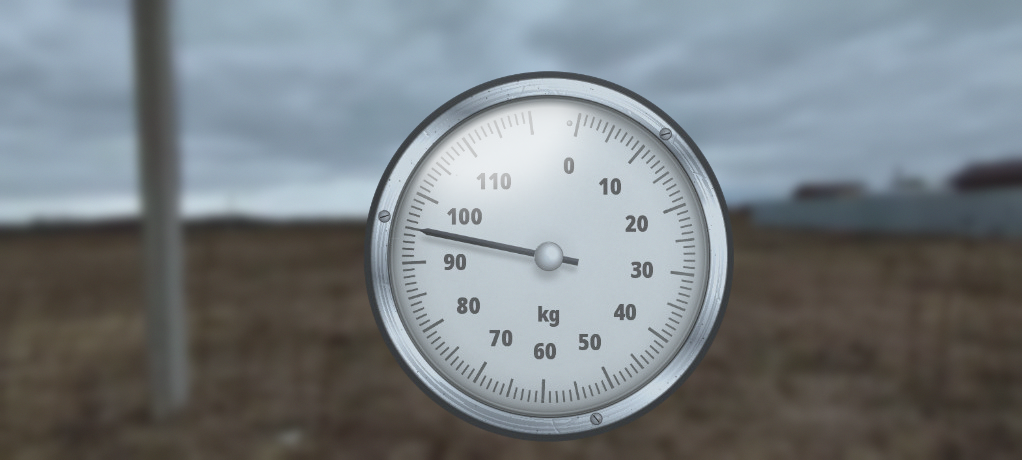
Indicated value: 95 kg
